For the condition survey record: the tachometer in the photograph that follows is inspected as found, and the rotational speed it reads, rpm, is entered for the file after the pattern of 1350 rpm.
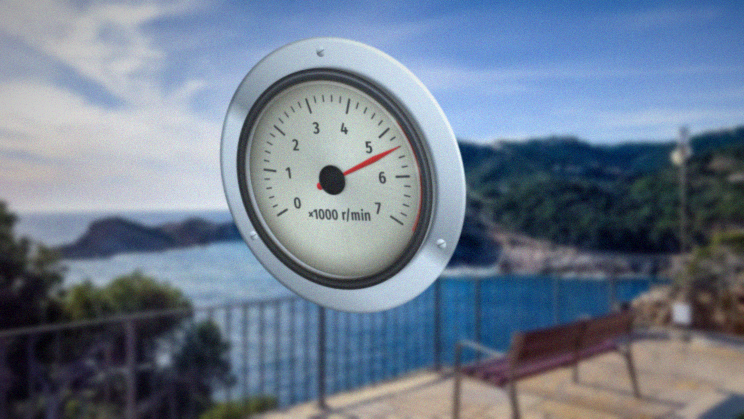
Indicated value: 5400 rpm
